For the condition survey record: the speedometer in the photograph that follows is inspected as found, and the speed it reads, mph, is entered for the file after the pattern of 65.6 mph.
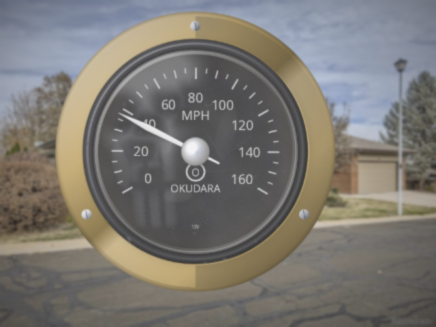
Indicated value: 37.5 mph
